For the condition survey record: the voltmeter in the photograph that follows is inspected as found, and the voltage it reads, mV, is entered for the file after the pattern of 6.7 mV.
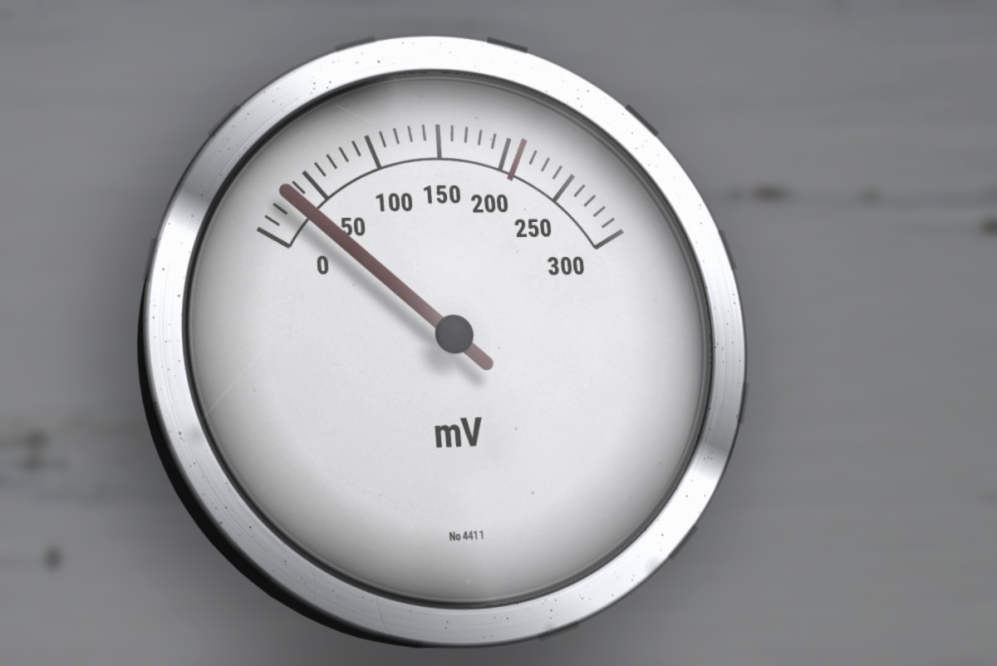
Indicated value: 30 mV
